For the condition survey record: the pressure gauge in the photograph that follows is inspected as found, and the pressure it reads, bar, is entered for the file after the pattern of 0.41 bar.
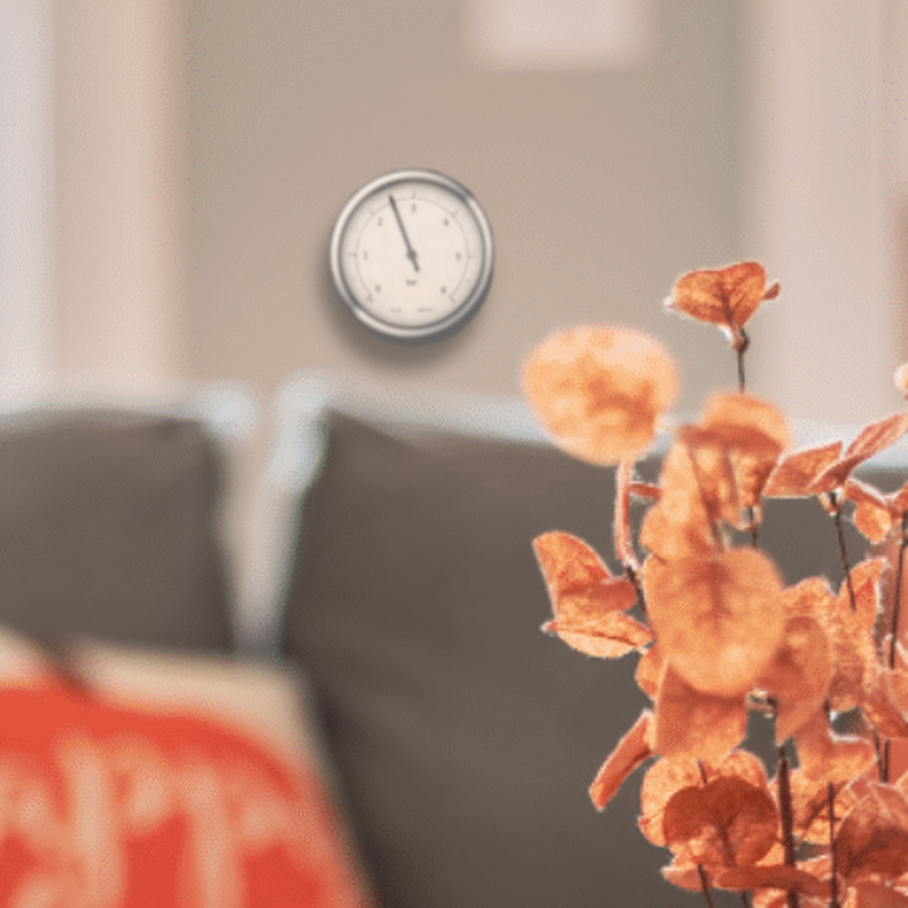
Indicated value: 2.5 bar
